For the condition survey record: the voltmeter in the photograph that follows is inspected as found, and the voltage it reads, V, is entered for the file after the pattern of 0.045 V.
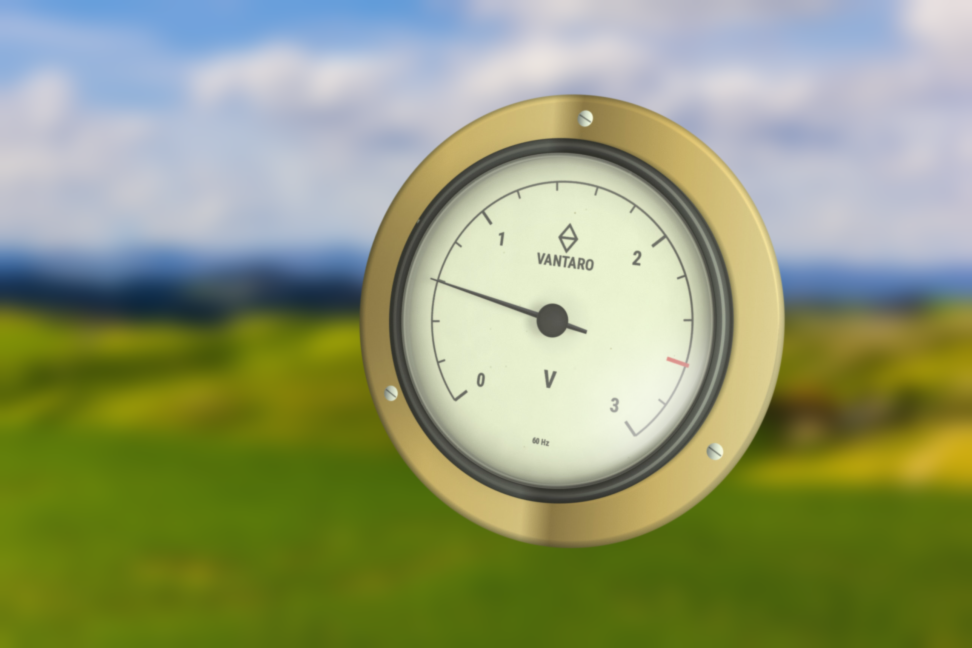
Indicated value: 0.6 V
